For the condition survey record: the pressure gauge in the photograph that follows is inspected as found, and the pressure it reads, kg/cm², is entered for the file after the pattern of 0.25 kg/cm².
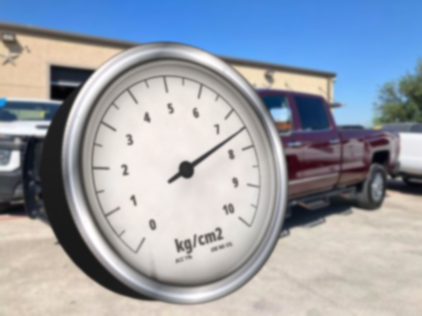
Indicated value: 7.5 kg/cm²
